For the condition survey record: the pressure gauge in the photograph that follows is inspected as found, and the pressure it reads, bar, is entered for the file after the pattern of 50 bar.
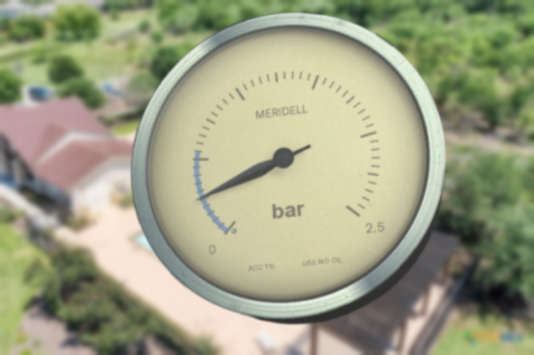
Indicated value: 0.25 bar
